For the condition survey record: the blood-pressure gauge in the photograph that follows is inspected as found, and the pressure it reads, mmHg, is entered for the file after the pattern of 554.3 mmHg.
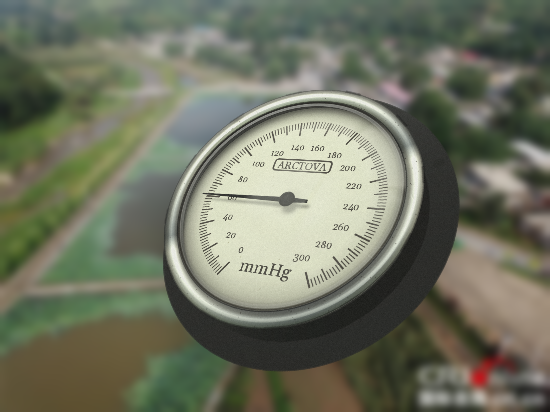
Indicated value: 60 mmHg
